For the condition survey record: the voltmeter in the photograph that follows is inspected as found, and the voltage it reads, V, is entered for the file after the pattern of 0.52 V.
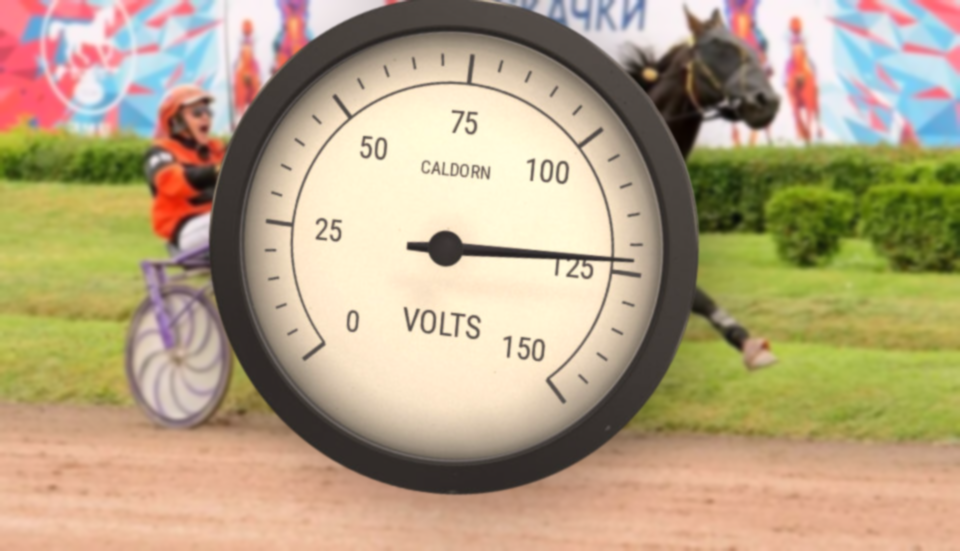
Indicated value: 122.5 V
